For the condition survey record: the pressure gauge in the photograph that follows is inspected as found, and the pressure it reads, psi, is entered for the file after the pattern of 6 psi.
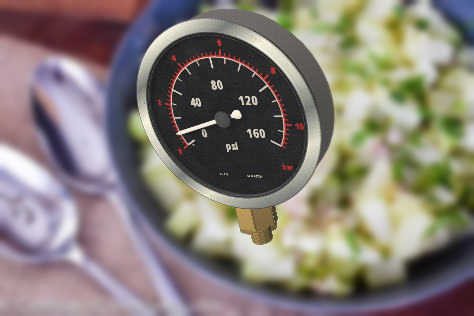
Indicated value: 10 psi
